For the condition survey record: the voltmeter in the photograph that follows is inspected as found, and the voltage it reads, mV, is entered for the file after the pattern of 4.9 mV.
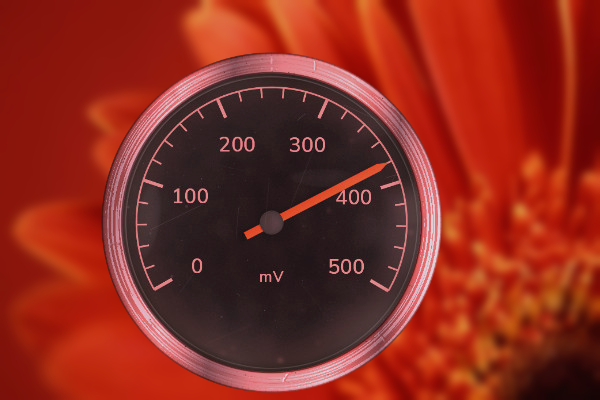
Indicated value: 380 mV
